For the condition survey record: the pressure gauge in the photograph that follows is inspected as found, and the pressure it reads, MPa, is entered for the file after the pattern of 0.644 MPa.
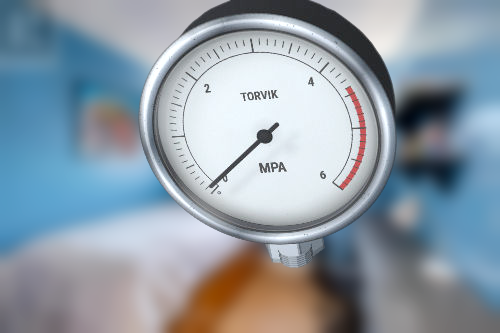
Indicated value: 0.1 MPa
